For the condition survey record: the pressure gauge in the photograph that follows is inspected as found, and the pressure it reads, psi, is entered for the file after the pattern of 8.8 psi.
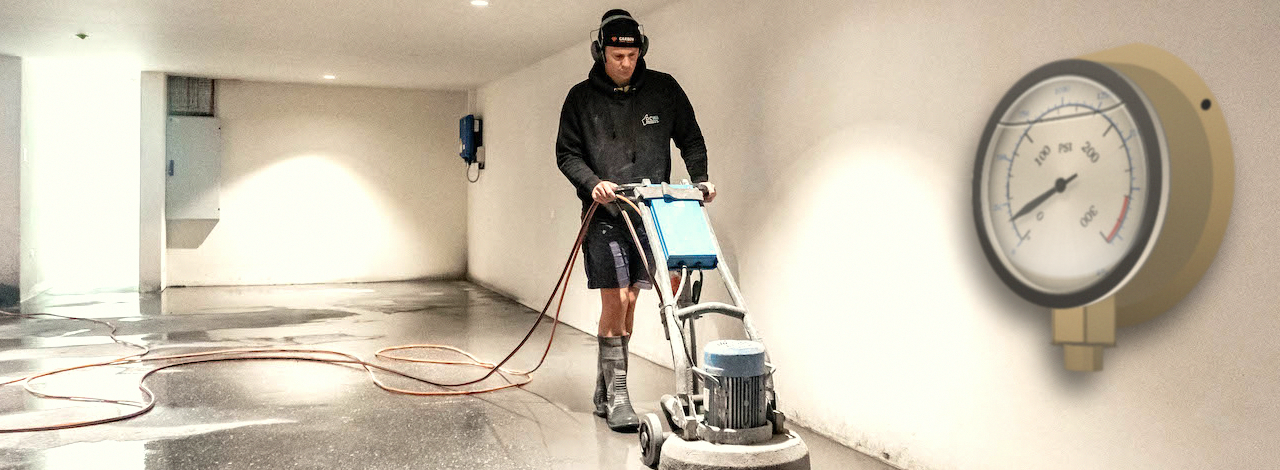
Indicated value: 20 psi
